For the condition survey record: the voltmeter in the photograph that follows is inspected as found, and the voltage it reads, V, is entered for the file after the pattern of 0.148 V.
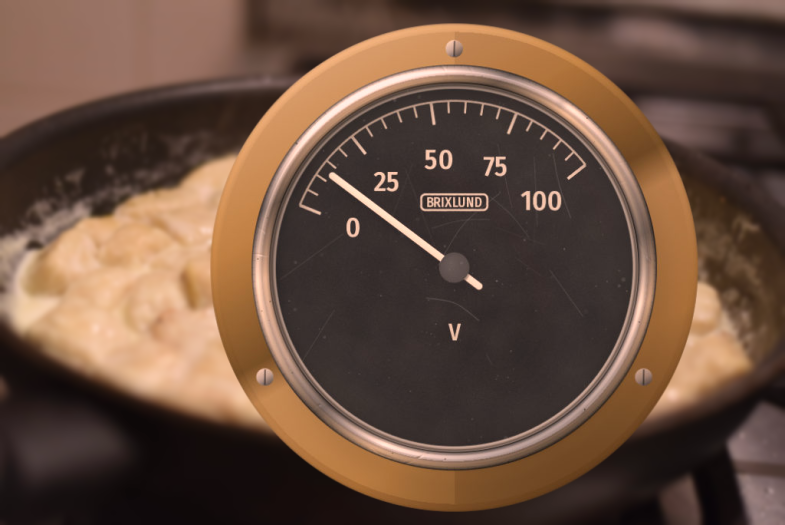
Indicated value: 12.5 V
